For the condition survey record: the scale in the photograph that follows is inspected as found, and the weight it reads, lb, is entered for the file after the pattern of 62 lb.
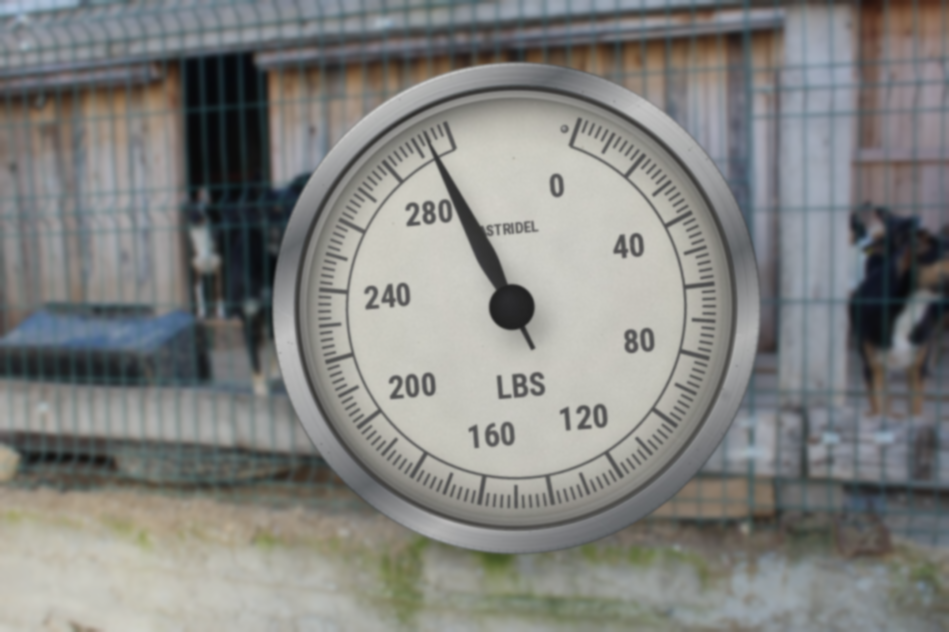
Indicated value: 294 lb
